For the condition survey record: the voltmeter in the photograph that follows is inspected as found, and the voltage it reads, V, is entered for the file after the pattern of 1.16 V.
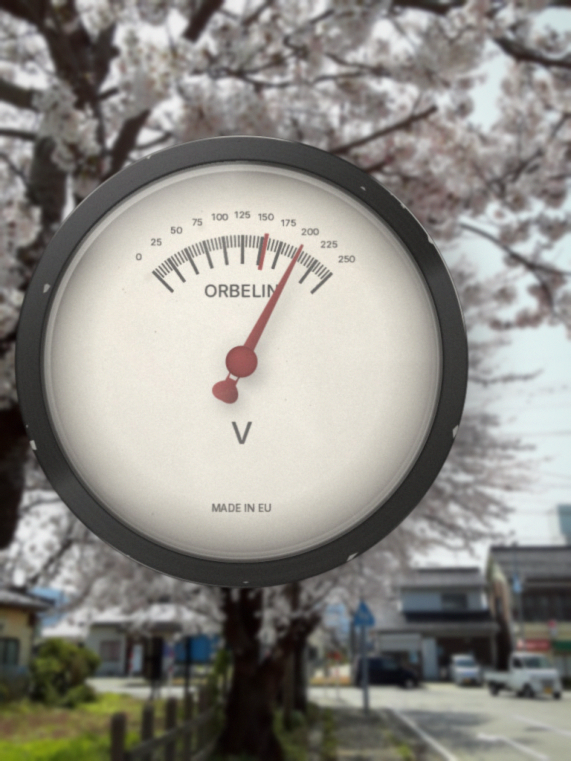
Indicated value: 200 V
